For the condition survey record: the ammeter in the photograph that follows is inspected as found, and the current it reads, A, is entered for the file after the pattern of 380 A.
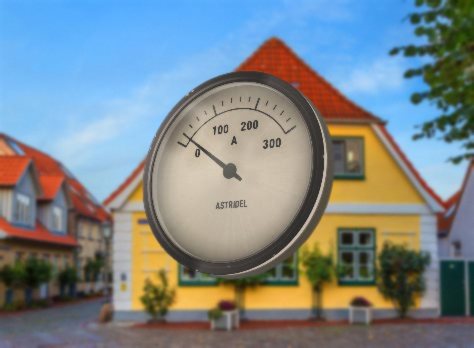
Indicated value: 20 A
